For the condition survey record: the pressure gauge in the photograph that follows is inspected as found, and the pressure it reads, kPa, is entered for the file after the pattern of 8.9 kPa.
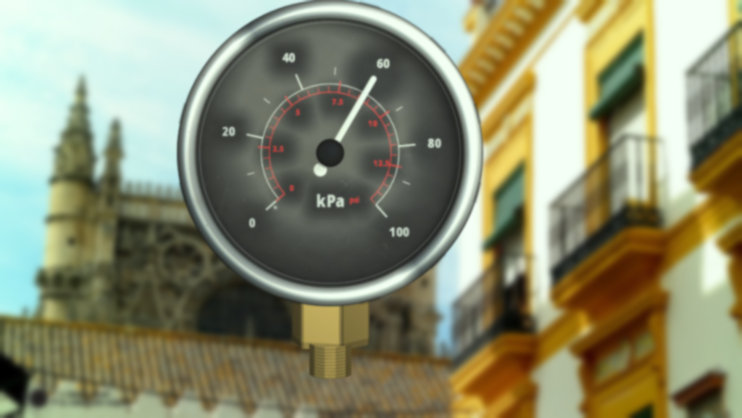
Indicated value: 60 kPa
